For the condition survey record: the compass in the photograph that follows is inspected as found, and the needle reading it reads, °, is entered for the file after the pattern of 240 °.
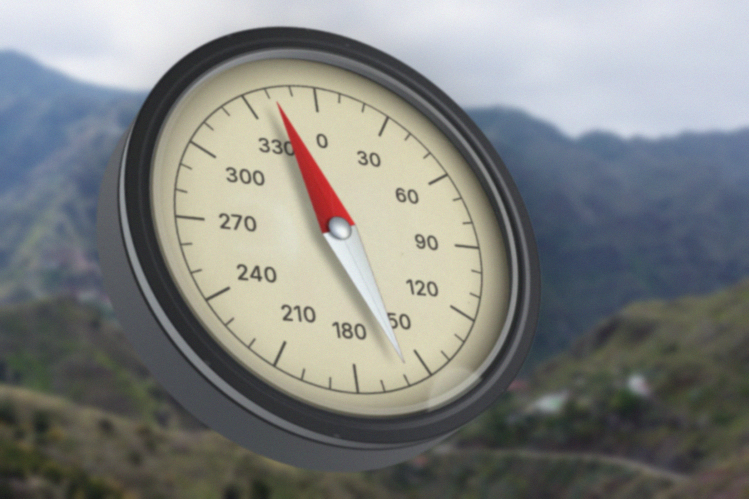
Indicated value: 340 °
